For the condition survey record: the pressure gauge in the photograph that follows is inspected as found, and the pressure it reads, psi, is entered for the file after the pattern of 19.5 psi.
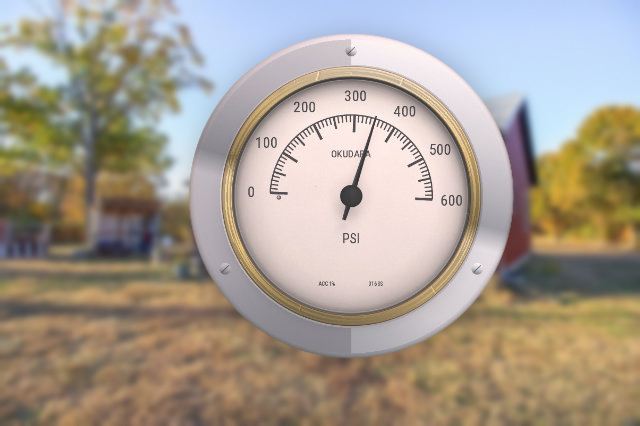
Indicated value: 350 psi
